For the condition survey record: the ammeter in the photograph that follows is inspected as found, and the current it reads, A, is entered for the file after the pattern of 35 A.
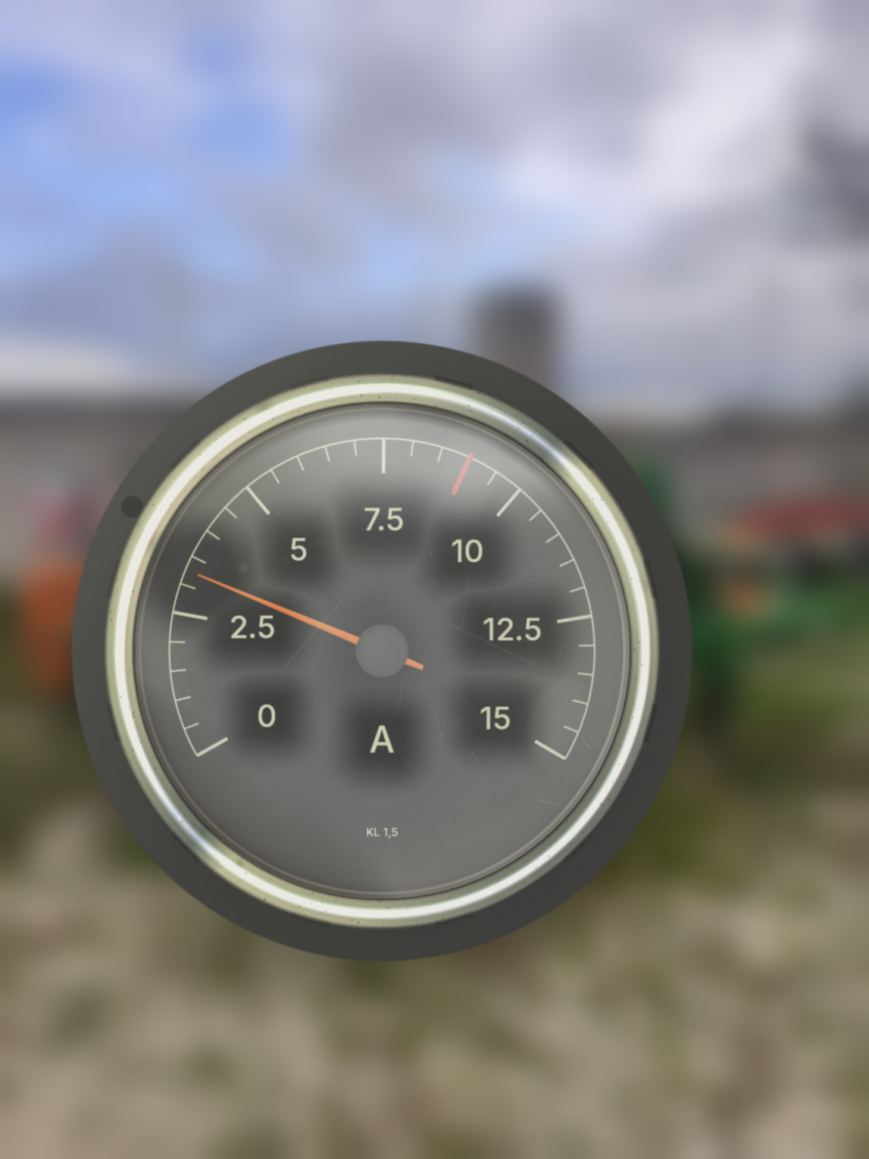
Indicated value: 3.25 A
